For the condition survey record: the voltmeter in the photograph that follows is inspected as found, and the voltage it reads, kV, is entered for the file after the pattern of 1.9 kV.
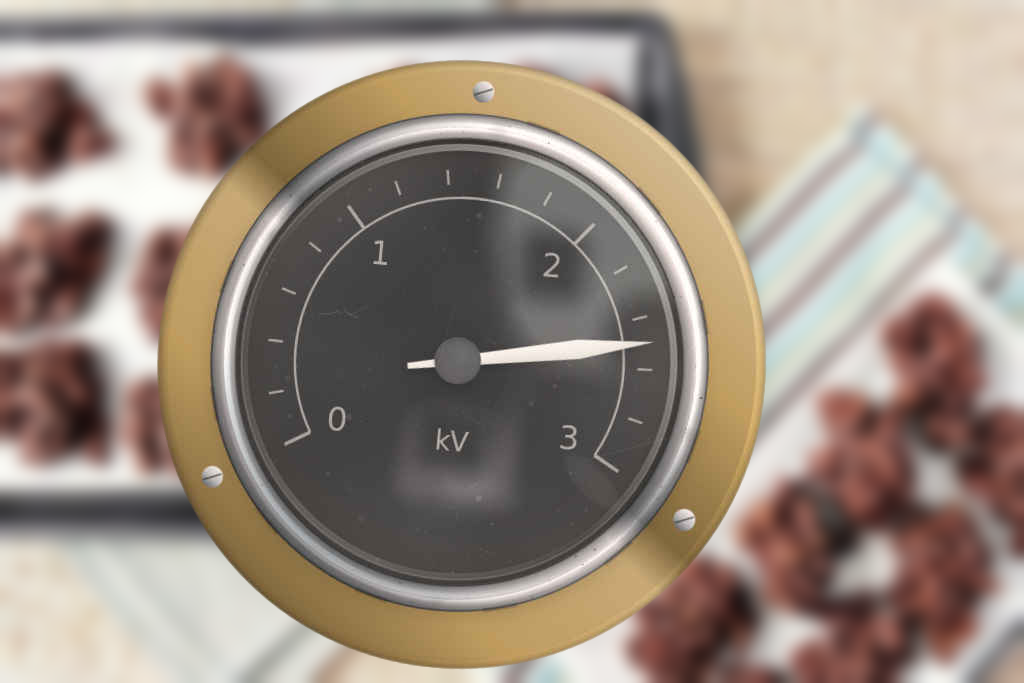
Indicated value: 2.5 kV
